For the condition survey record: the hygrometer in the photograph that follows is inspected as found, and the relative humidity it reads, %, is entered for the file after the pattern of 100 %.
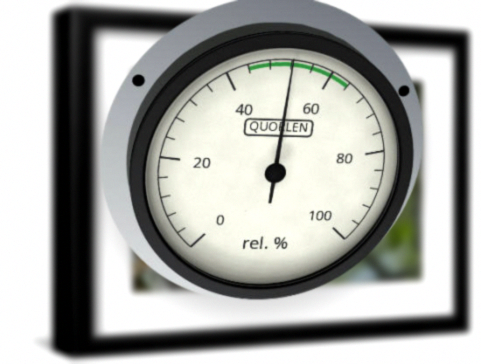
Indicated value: 52 %
